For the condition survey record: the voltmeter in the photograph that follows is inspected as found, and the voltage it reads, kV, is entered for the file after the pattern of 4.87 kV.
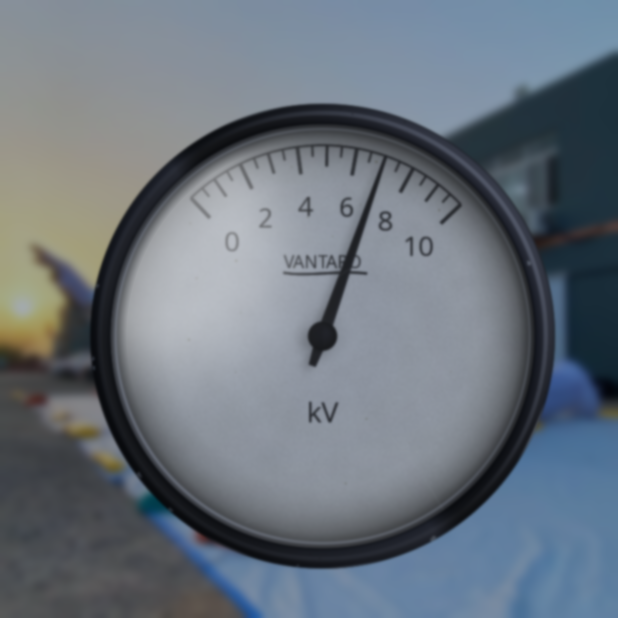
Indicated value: 7 kV
